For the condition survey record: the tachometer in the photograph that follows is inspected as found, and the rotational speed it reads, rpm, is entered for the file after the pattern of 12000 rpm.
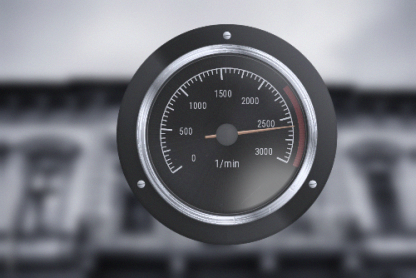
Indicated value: 2600 rpm
